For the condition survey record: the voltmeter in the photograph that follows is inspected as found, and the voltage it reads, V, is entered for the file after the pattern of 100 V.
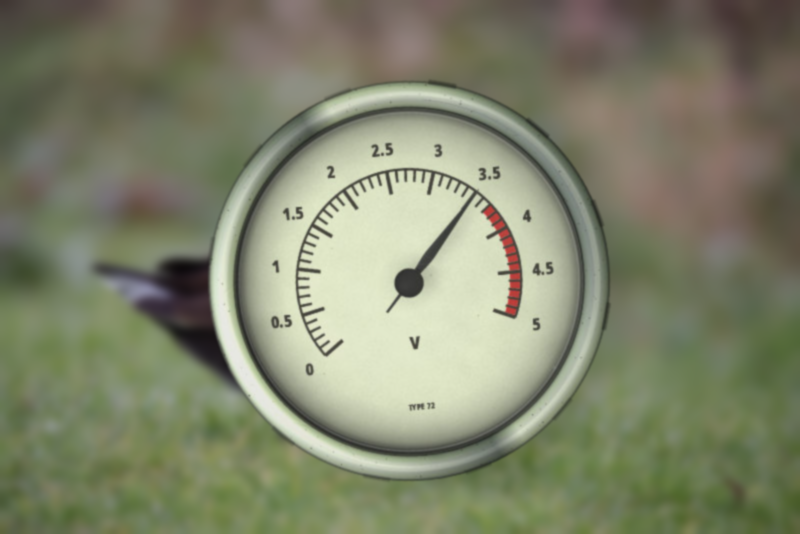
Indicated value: 3.5 V
